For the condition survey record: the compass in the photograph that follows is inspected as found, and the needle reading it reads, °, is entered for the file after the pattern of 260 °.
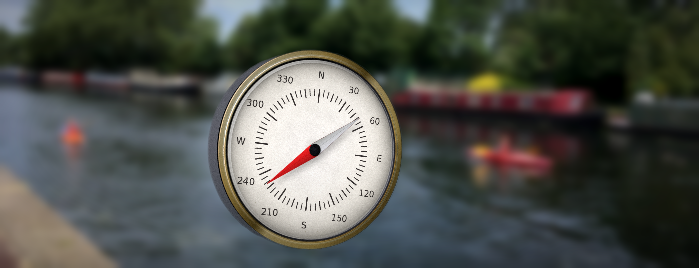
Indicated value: 230 °
